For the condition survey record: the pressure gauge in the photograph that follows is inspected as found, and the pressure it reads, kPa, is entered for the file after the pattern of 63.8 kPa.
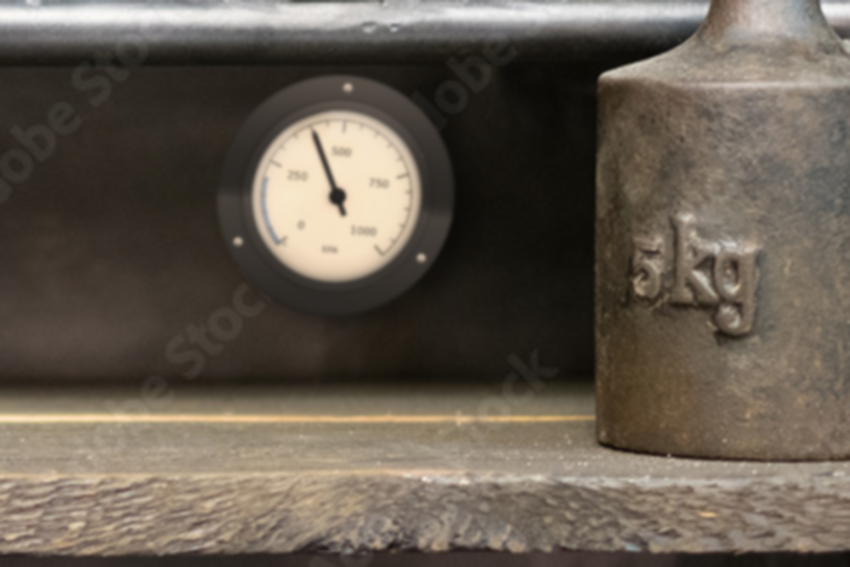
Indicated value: 400 kPa
